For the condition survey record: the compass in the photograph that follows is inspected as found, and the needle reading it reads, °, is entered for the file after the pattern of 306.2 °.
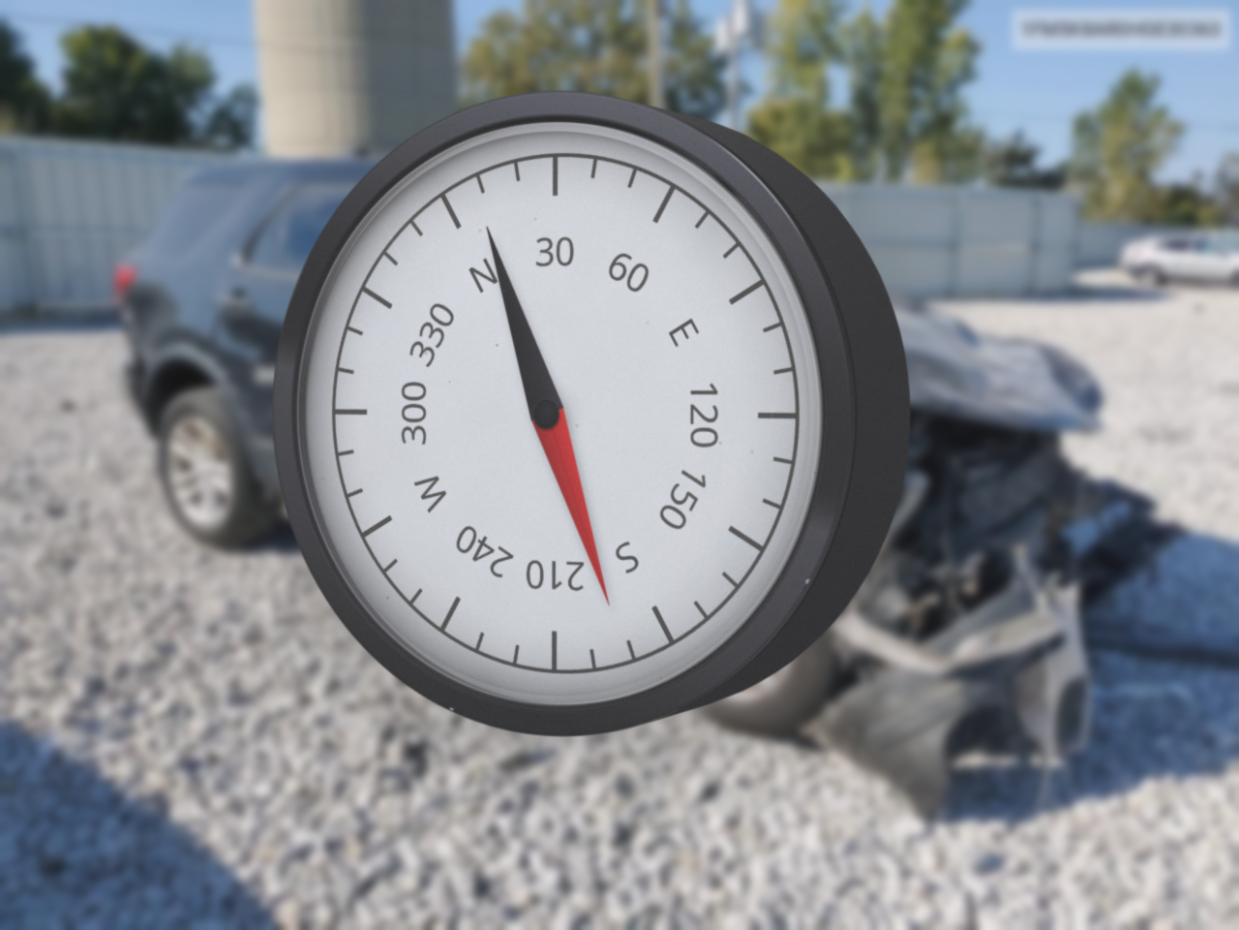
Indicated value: 190 °
